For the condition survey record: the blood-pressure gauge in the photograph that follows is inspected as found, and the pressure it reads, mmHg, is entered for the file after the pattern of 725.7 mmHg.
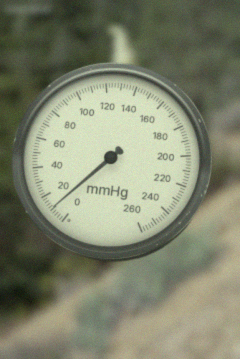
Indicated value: 10 mmHg
